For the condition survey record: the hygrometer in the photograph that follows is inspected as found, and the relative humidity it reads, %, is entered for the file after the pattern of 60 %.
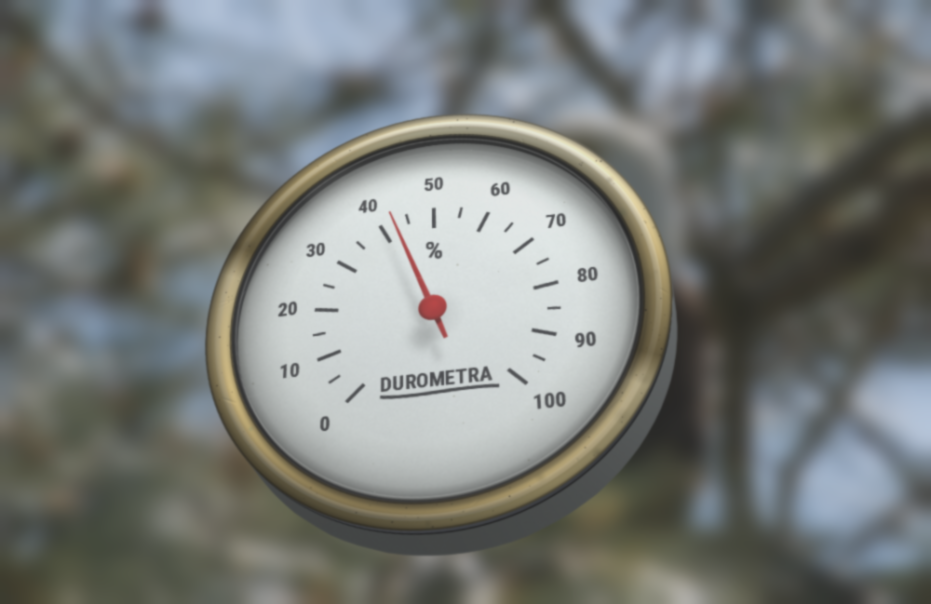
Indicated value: 42.5 %
